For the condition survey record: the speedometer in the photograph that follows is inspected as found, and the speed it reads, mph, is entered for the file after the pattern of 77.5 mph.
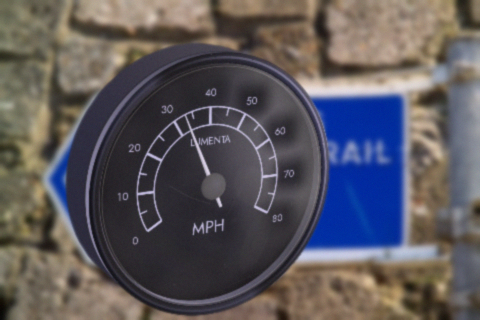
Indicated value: 32.5 mph
